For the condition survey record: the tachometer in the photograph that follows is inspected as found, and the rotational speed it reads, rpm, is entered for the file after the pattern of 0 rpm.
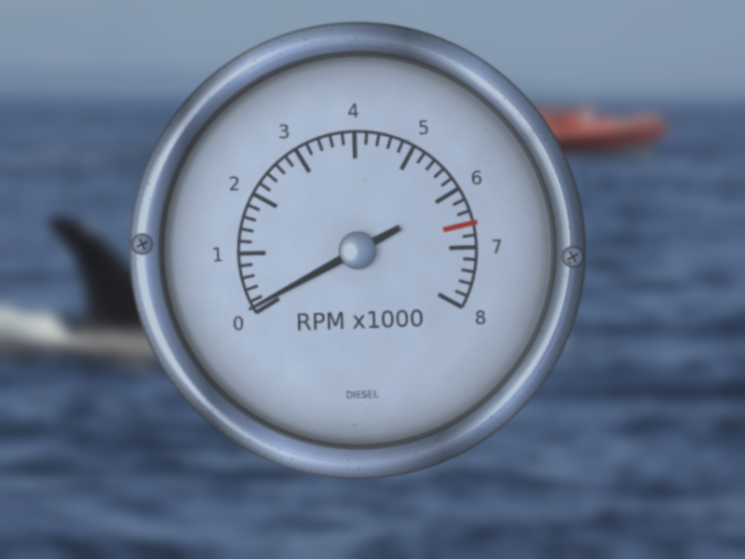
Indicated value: 100 rpm
